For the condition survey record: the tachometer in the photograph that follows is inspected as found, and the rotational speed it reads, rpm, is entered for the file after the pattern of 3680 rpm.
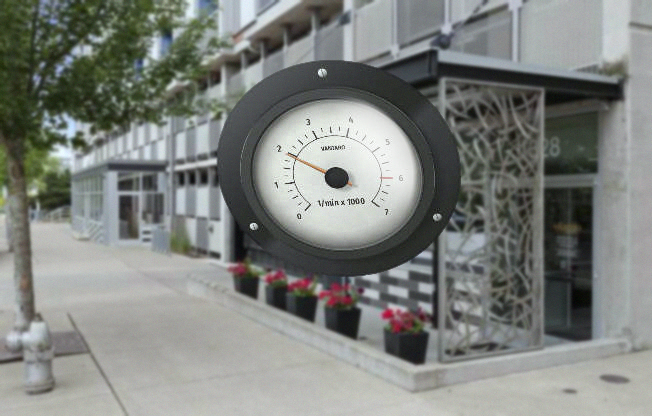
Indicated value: 2000 rpm
